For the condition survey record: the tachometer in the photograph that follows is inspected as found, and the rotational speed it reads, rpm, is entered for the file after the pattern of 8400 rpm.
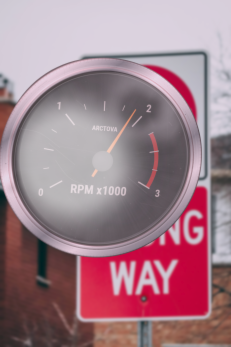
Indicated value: 1875 rpm
